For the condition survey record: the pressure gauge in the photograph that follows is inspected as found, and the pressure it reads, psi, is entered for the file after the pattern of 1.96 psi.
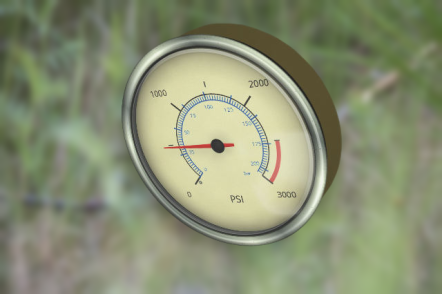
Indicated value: 500 psi
